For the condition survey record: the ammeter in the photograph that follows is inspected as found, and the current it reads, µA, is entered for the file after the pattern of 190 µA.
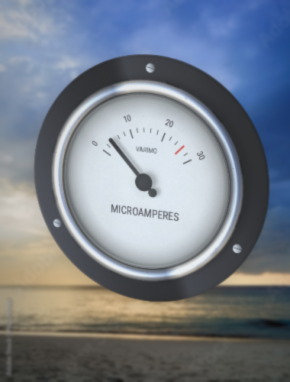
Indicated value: 4 µA
